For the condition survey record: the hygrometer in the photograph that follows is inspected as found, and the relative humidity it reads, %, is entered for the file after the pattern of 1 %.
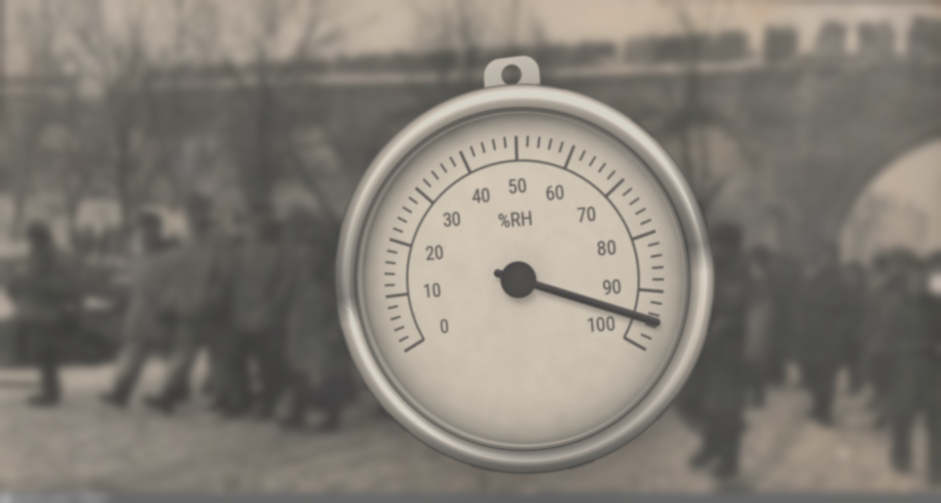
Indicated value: 95 %
